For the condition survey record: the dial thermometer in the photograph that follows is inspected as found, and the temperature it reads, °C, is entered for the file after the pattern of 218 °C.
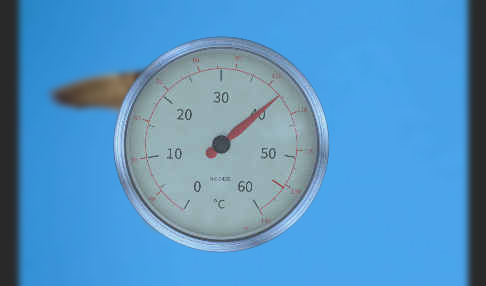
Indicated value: 40 °C
